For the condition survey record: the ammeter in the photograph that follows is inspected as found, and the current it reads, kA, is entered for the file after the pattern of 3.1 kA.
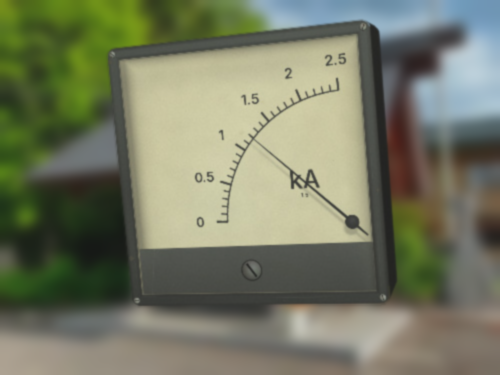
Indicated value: 1.2 kA
